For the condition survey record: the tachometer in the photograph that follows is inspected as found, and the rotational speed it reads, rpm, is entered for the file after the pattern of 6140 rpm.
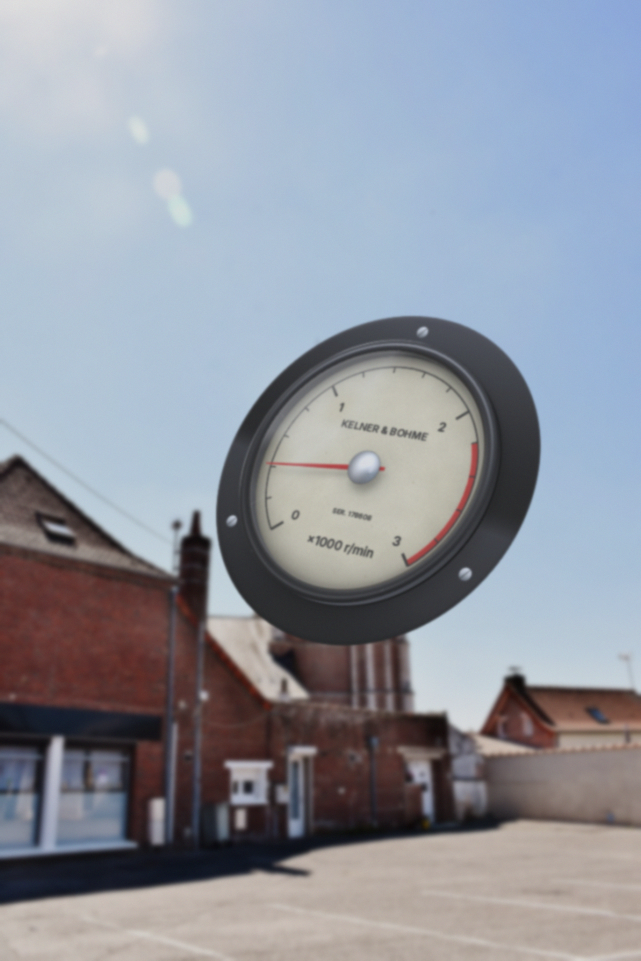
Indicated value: 400 rpm
